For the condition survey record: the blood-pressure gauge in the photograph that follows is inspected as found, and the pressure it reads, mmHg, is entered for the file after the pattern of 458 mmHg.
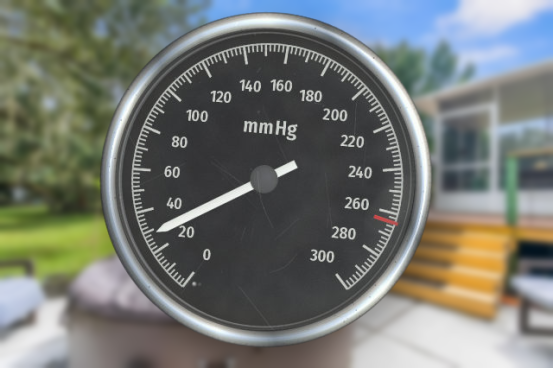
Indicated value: 28 mmHg
